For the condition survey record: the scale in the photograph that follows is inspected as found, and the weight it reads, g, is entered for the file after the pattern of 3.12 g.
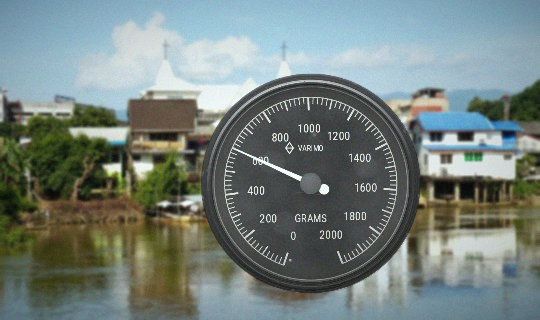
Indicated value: 600 g
